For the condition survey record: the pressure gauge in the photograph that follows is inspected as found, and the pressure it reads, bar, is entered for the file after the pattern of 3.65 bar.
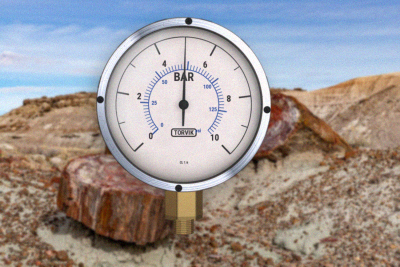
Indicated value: 5 bar
